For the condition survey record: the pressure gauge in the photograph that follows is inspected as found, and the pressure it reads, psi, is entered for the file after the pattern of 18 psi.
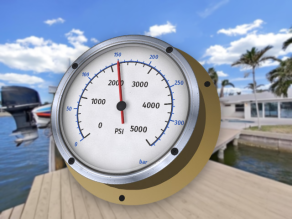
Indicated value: 2200 psi
